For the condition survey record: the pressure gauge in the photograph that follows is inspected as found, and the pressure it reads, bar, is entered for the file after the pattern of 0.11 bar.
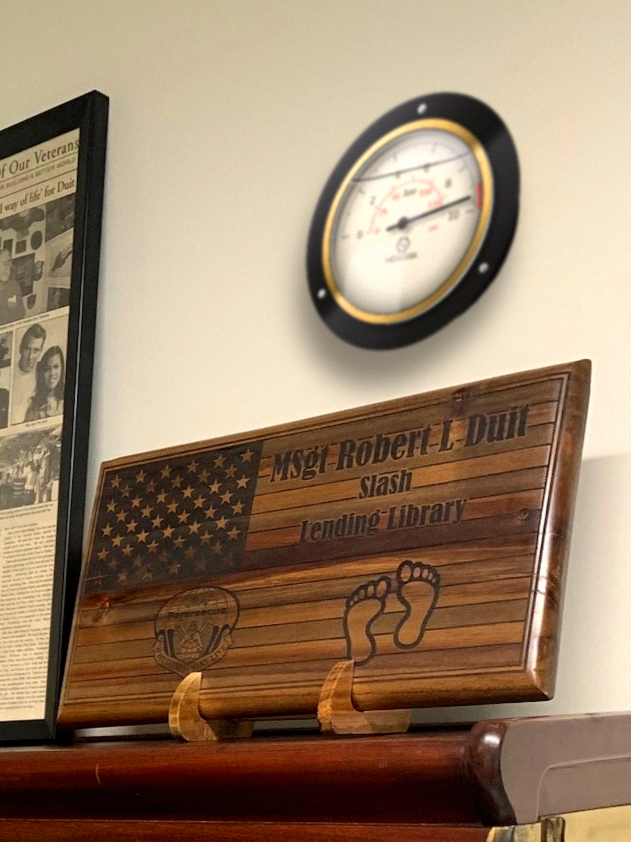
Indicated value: 9.5 bar
